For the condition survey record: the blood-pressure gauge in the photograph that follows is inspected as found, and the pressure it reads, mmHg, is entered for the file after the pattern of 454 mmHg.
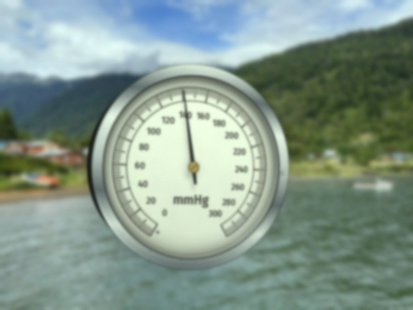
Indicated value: 140 mmHg
